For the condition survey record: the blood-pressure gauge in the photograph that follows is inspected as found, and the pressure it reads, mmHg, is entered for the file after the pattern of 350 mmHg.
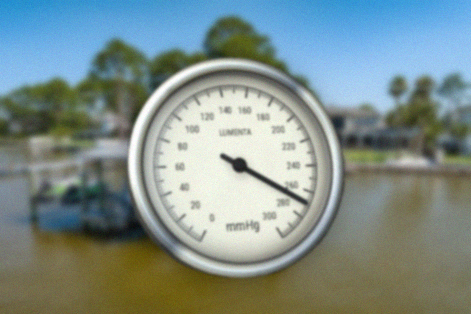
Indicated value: 270 mmHg
